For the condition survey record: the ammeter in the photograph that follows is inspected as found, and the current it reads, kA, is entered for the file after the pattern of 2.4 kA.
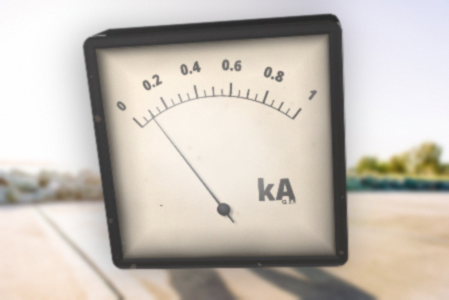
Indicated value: 0.1 kA
